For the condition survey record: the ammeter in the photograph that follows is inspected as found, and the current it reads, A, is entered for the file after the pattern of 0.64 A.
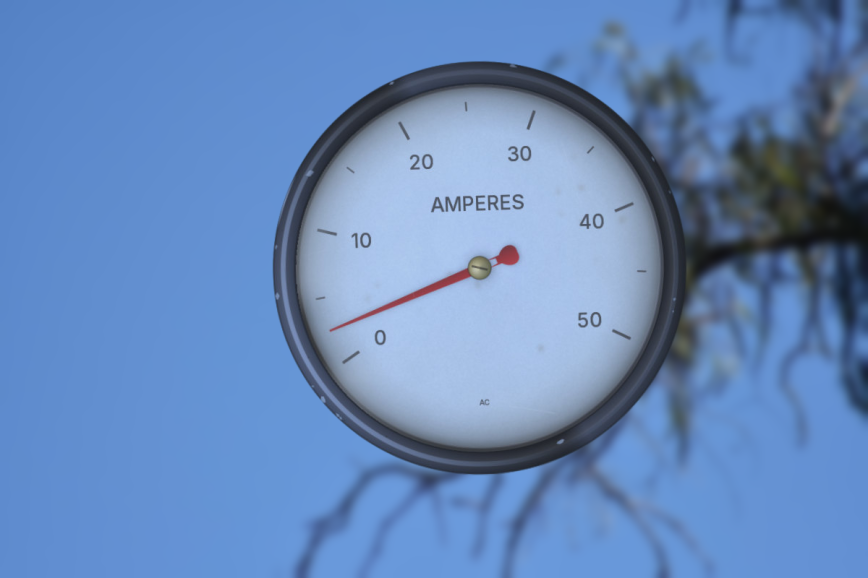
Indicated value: 2.5 A
